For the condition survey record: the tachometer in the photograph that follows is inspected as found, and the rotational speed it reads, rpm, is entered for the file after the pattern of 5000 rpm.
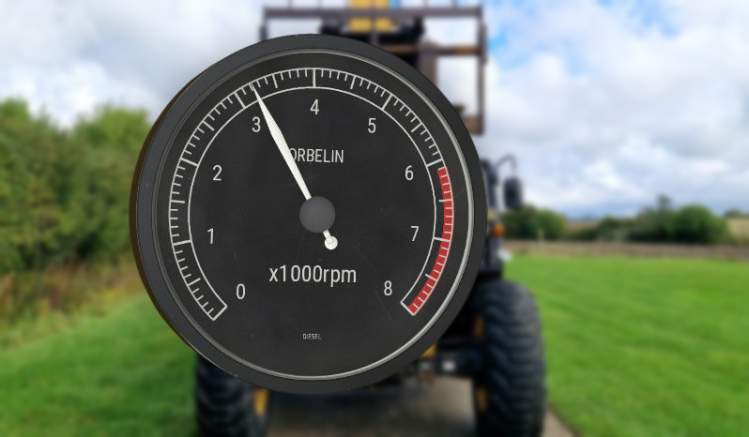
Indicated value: 3200 rpm
